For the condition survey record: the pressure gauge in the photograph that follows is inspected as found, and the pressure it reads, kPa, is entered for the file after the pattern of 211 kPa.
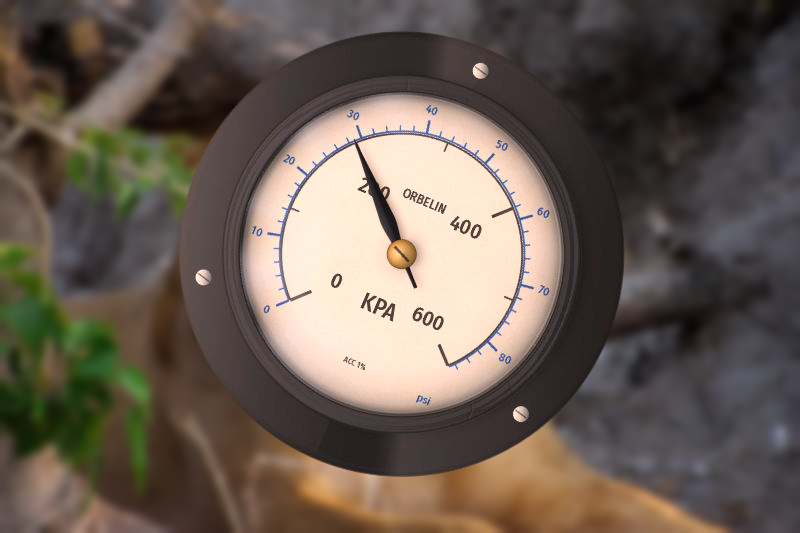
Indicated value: 200 kPa
